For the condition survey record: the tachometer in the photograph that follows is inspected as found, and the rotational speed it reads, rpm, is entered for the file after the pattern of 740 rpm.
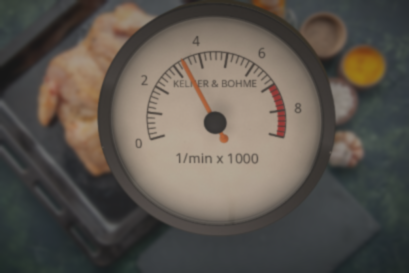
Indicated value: 3400 rpm
